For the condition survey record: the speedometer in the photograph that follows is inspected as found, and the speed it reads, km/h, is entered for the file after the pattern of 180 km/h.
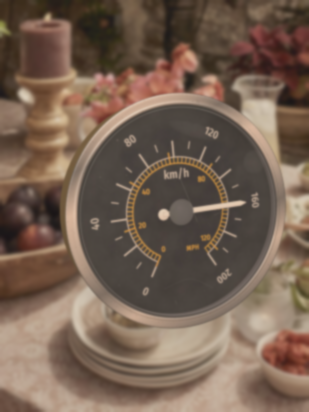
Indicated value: 160 km/h
